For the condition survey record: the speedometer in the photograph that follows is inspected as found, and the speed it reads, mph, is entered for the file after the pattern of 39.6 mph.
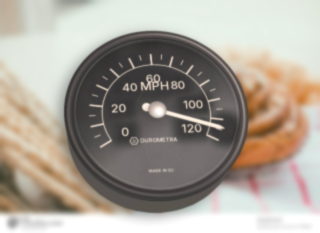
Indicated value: 115 mph
